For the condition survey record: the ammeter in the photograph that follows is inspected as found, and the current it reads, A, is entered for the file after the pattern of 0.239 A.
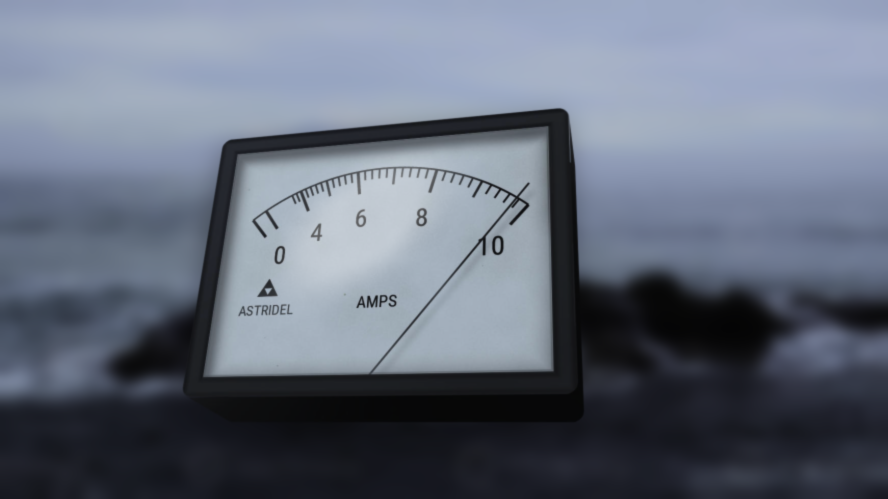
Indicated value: 9.8 A
